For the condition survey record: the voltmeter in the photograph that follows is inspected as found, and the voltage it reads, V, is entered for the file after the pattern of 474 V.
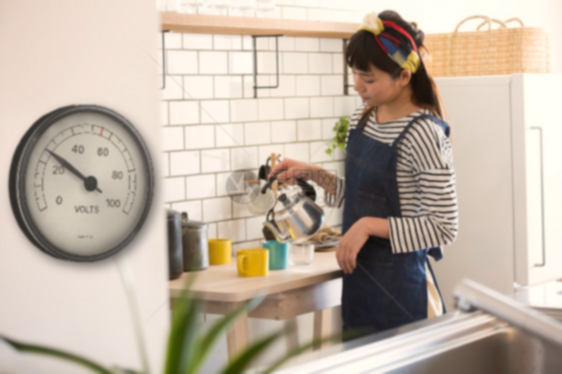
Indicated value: 25 V
